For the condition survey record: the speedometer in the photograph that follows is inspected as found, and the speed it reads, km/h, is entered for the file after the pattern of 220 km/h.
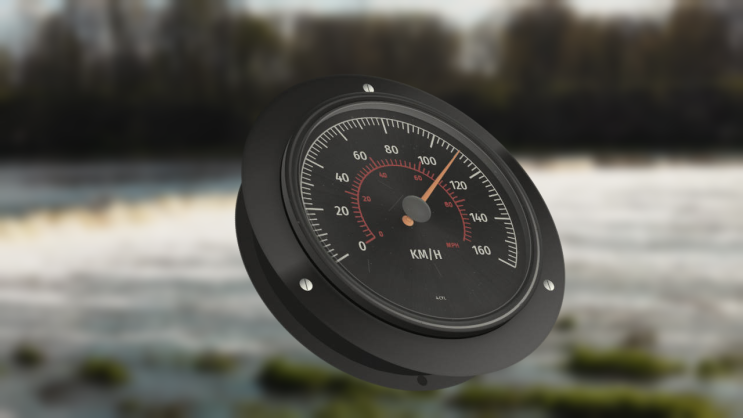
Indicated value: 110 km/h
